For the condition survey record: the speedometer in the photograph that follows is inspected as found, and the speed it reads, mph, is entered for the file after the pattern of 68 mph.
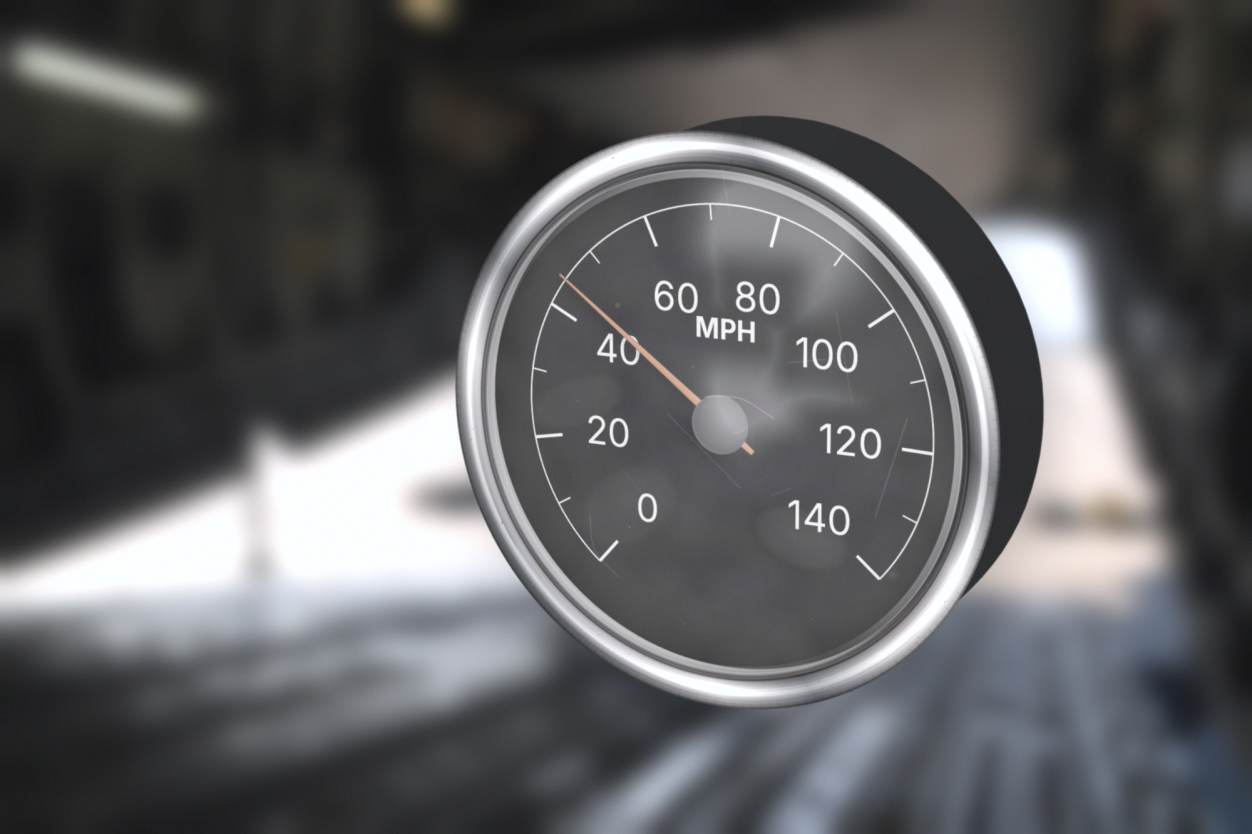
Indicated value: 45 mph
